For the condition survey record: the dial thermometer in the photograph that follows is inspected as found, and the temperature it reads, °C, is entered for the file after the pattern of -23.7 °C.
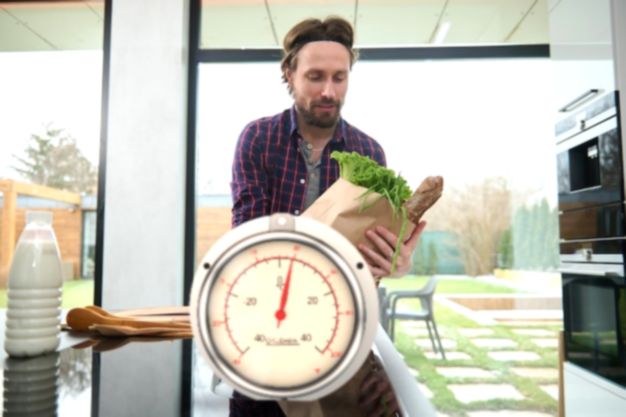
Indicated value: 4 °C
